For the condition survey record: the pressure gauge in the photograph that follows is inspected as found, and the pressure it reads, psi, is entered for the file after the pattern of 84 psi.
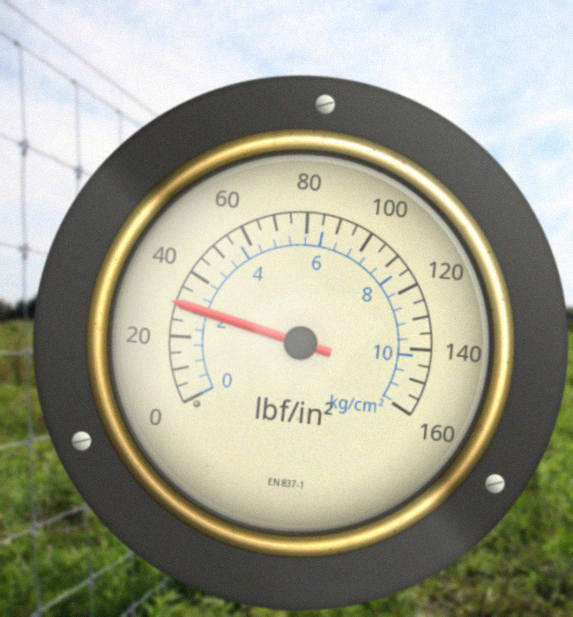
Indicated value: 30 psi
